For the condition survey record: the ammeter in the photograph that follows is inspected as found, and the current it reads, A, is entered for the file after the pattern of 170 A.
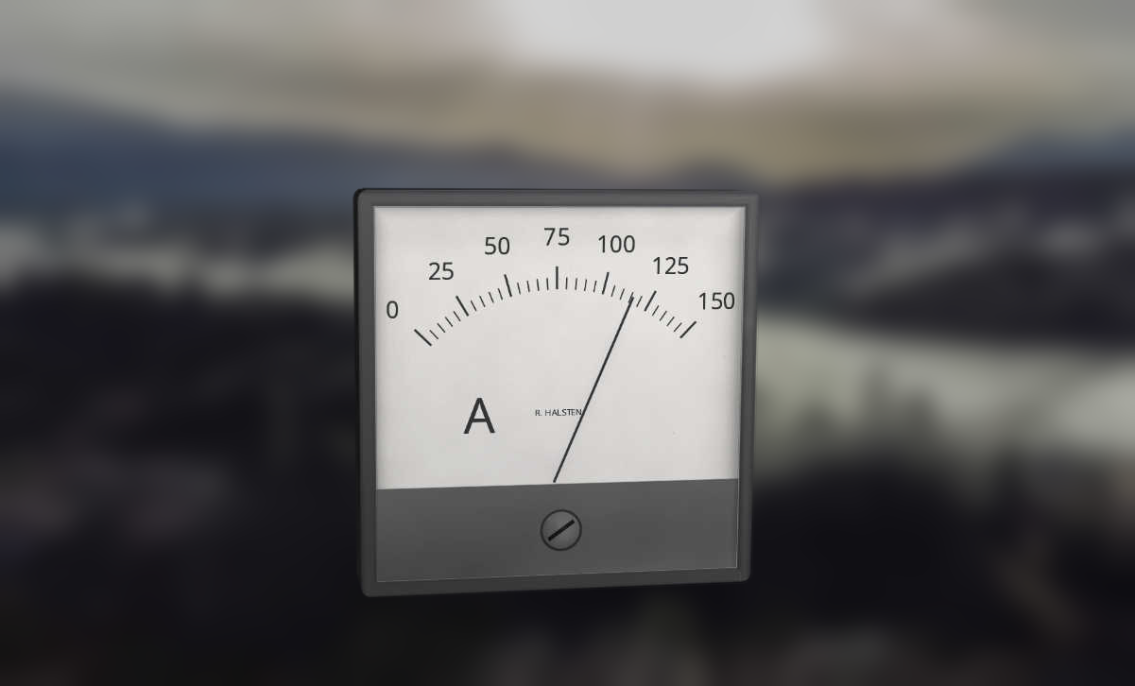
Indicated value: 115 A
